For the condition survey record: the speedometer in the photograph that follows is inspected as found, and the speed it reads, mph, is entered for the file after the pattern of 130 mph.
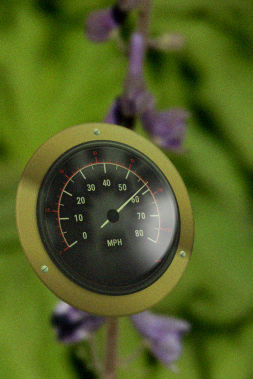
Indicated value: 57.5 mph
